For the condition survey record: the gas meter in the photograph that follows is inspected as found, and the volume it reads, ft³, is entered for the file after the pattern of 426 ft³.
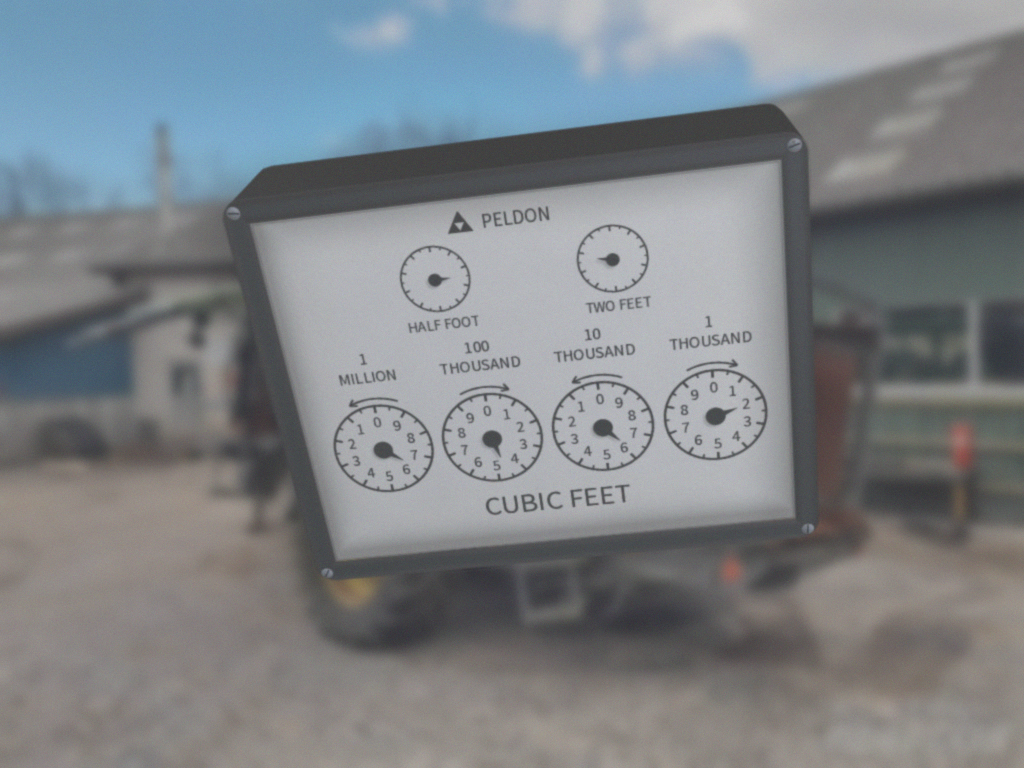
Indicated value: 646200 ft³
